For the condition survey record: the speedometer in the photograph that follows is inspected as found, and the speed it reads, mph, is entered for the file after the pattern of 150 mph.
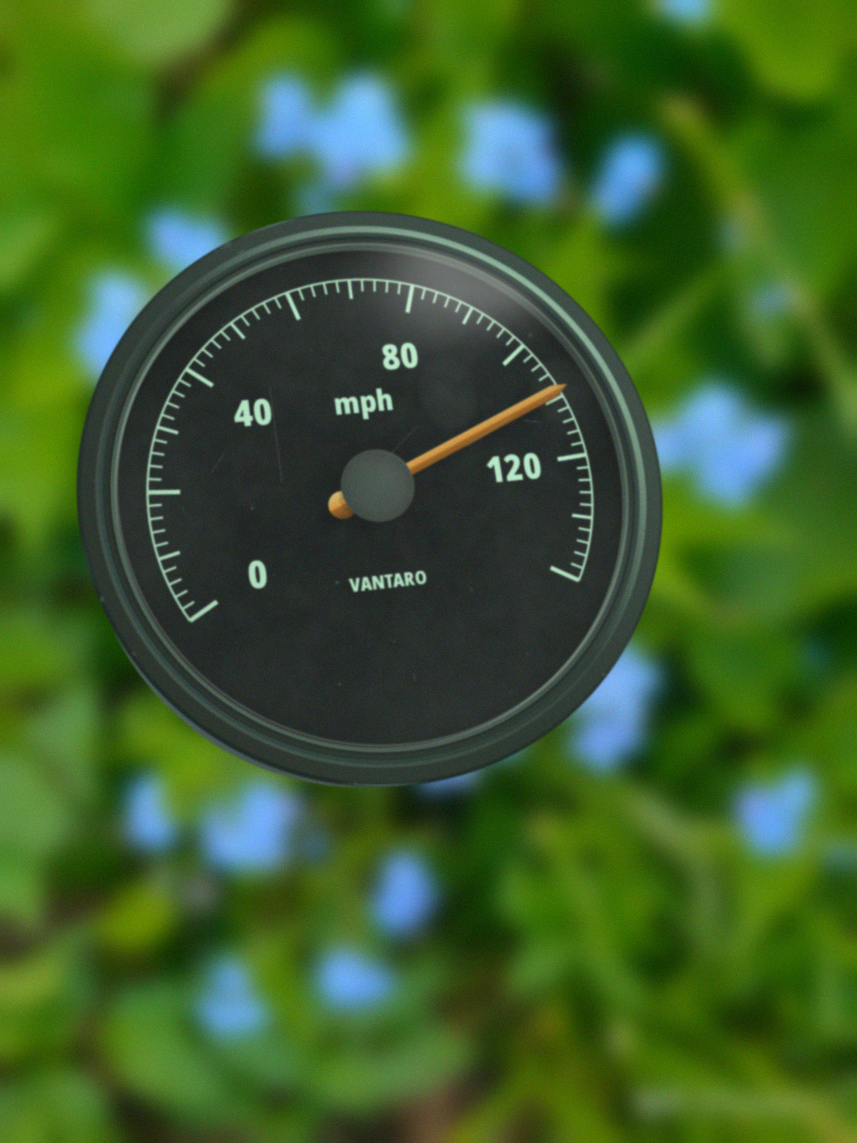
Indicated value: 109 mph
